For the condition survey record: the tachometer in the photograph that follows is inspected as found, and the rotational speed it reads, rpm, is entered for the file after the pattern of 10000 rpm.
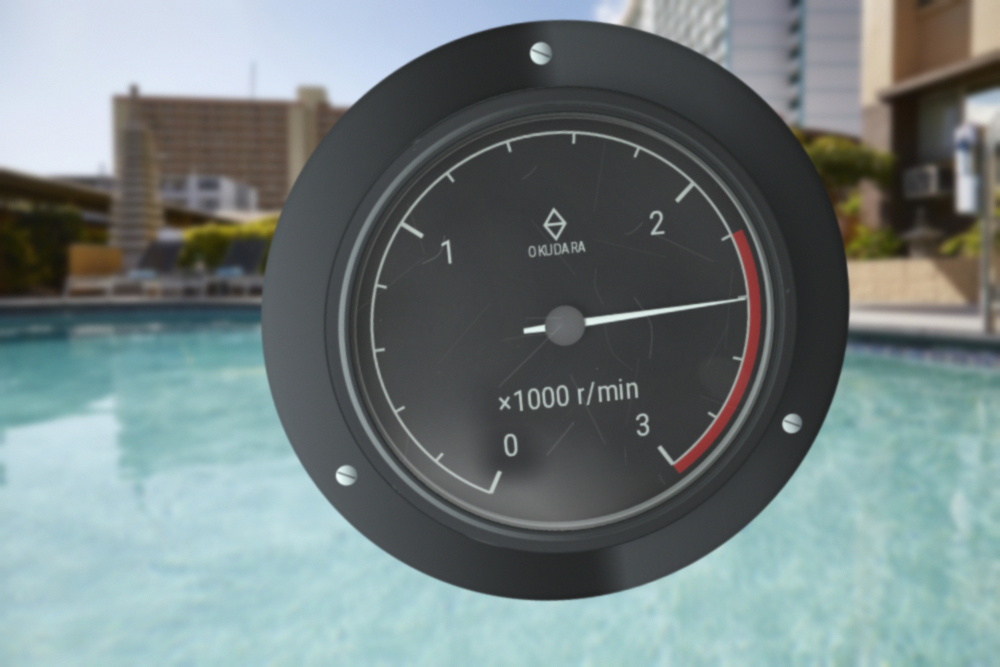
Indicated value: 2400 rpm
